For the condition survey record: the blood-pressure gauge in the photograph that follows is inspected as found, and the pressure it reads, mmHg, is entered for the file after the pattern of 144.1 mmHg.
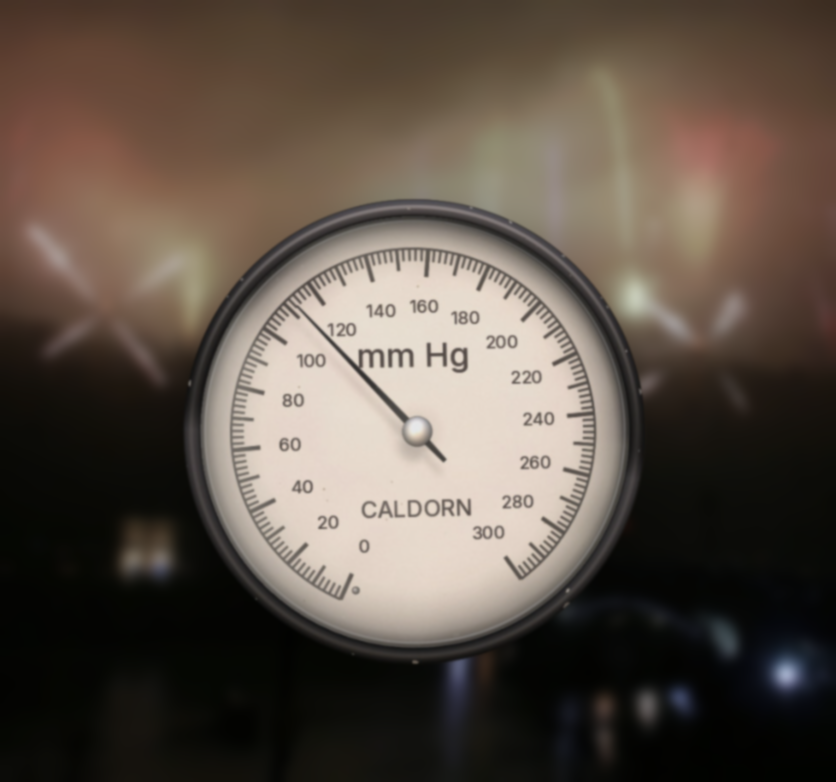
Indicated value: 112 mmHg
